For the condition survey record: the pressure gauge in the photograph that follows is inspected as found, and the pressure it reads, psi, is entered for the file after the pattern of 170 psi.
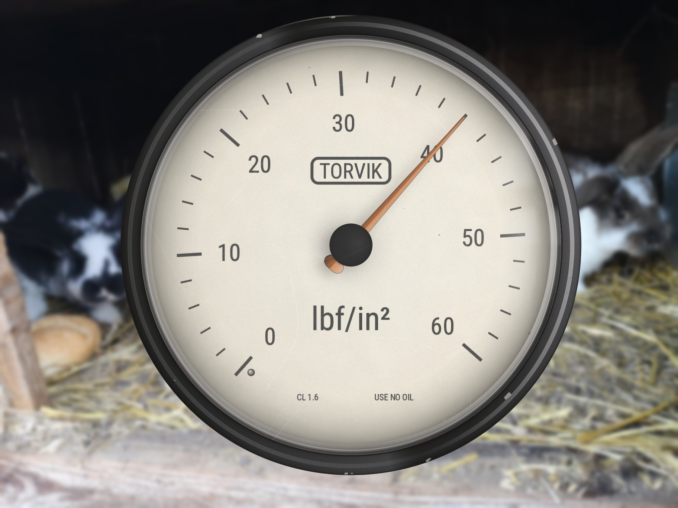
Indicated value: 40 psi
